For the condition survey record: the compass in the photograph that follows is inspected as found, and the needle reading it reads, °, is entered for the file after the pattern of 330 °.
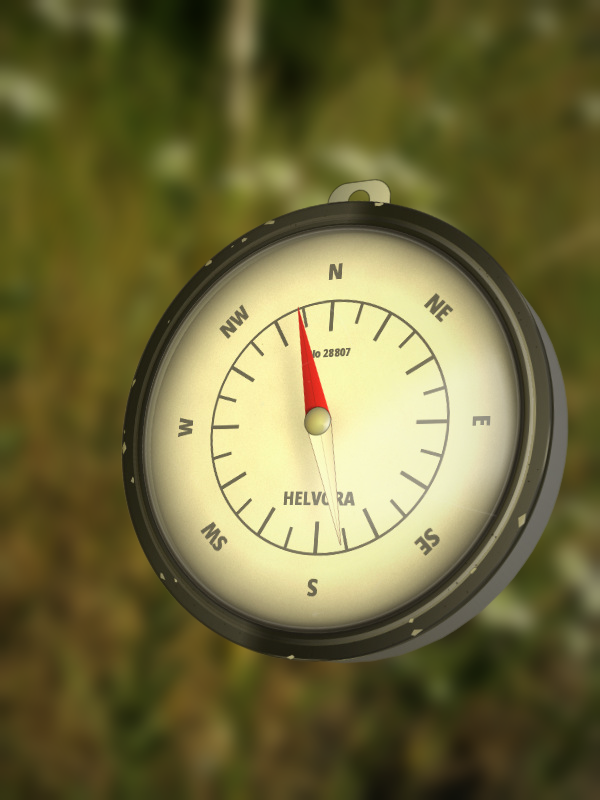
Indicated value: 345 °
